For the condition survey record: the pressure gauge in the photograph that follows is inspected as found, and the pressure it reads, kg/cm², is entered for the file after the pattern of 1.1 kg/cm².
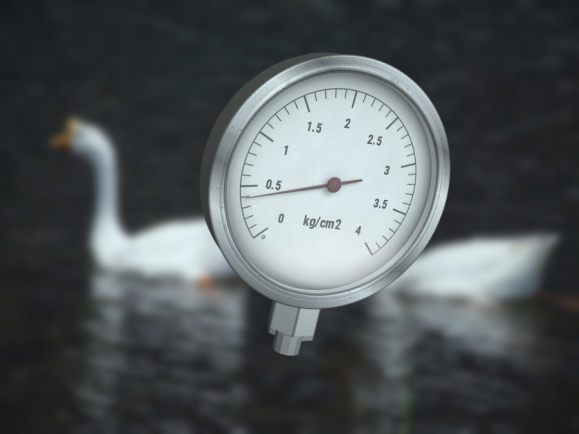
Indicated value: 0.4 kg/cm²
